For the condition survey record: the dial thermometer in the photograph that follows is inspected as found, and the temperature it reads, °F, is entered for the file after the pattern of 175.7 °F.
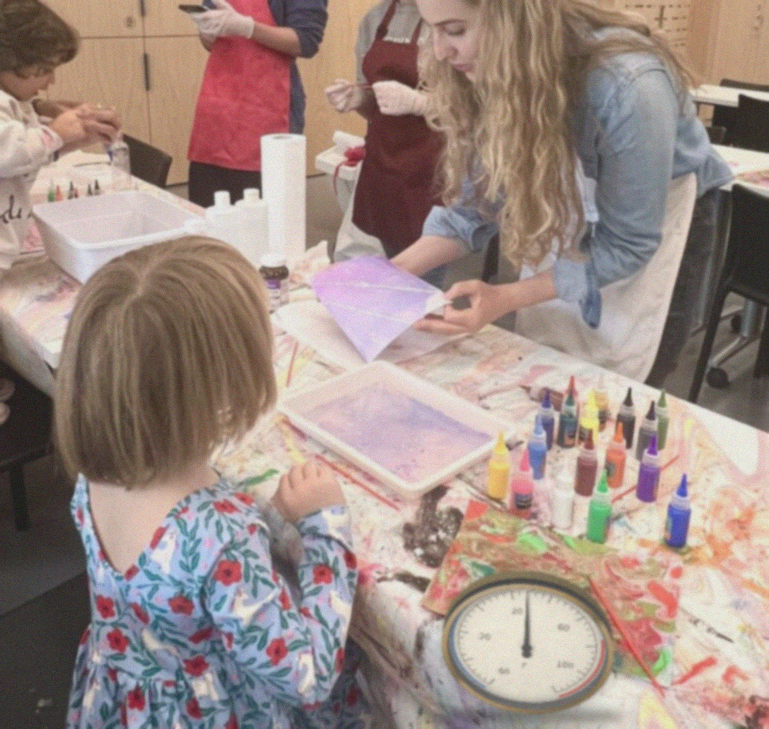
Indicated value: 28 °F
